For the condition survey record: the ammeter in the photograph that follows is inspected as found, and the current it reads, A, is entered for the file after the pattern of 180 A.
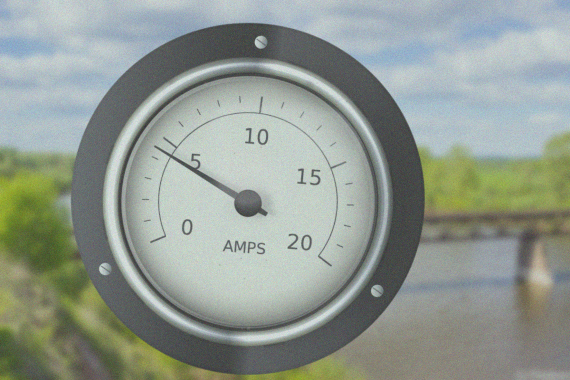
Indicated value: 4.5 A
